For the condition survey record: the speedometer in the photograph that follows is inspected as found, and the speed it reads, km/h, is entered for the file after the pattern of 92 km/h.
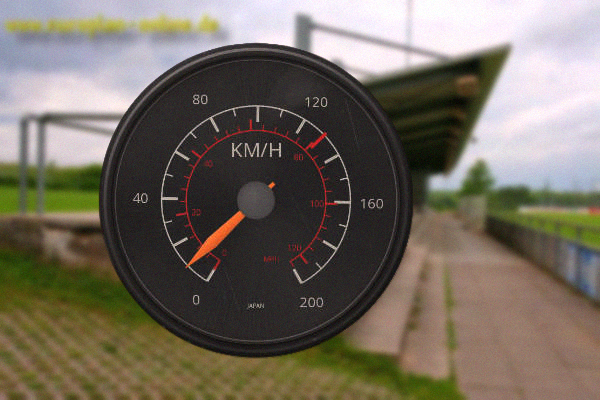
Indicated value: 10 km/h
